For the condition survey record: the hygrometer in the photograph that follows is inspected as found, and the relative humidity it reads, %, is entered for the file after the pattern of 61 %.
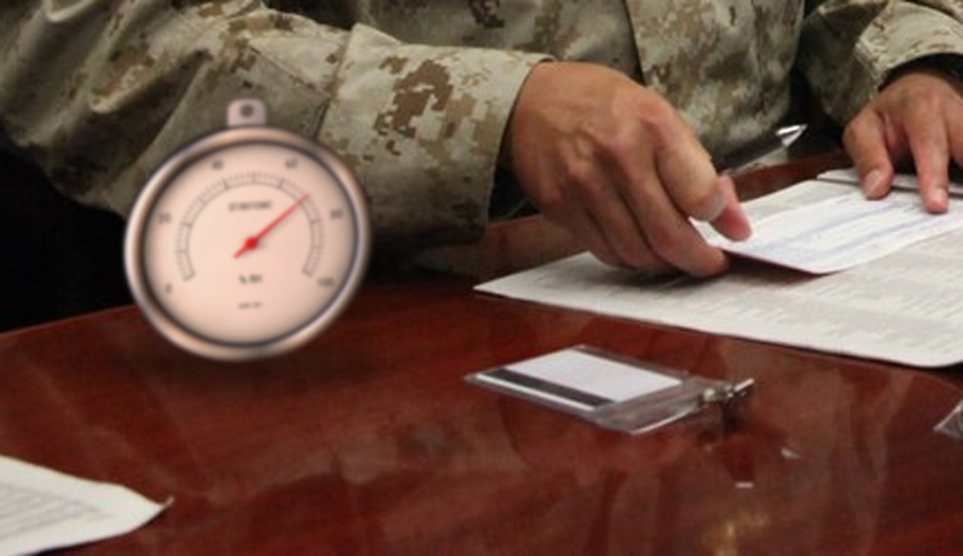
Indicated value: 70 %
